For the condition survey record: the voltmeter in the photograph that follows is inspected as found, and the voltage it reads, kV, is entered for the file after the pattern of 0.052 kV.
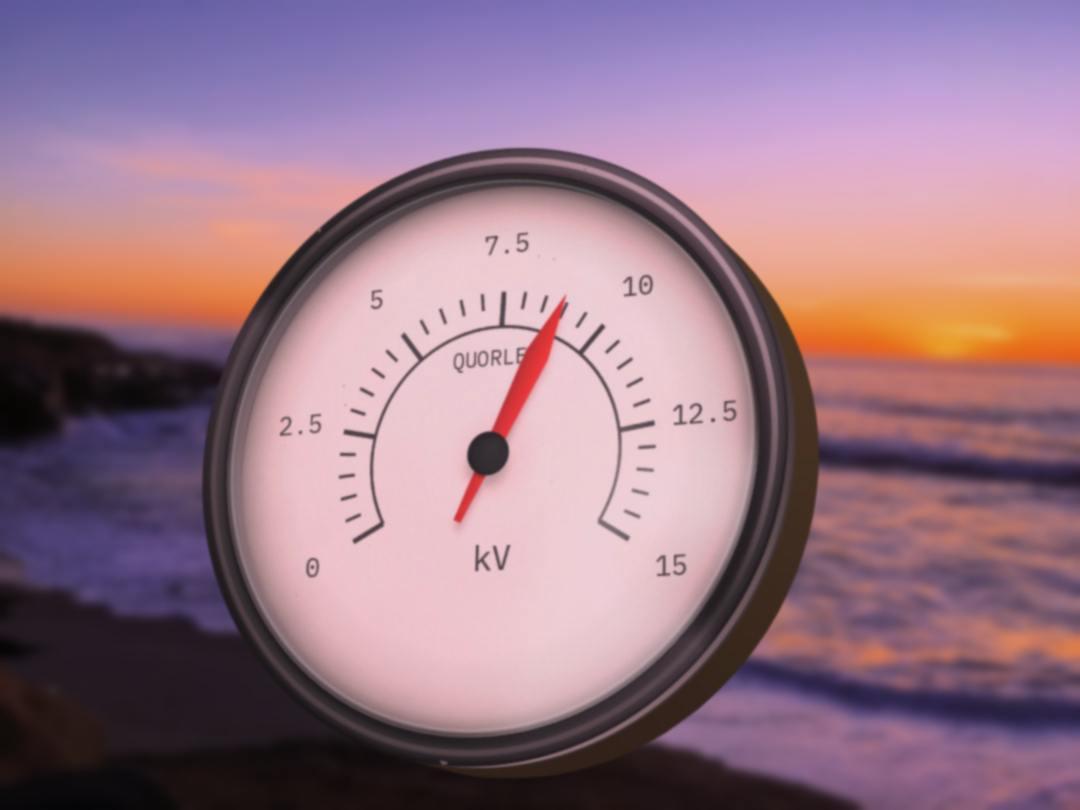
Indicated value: 9 kV
